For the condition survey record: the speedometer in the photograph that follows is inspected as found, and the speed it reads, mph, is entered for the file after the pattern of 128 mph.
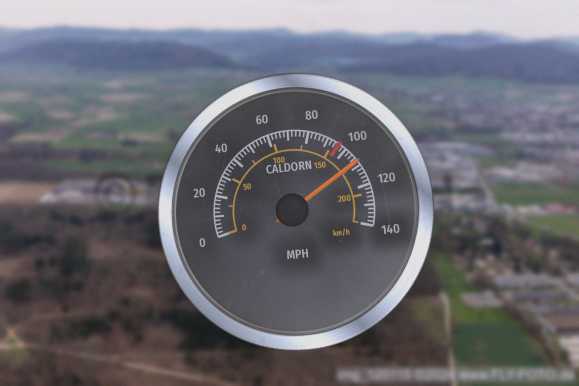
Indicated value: 108 mph
